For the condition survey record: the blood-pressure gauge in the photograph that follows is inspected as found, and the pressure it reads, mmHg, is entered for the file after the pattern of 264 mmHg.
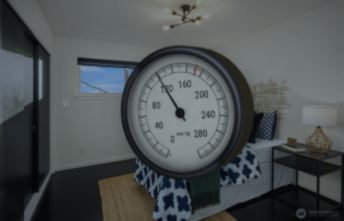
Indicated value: 120 mmHg
